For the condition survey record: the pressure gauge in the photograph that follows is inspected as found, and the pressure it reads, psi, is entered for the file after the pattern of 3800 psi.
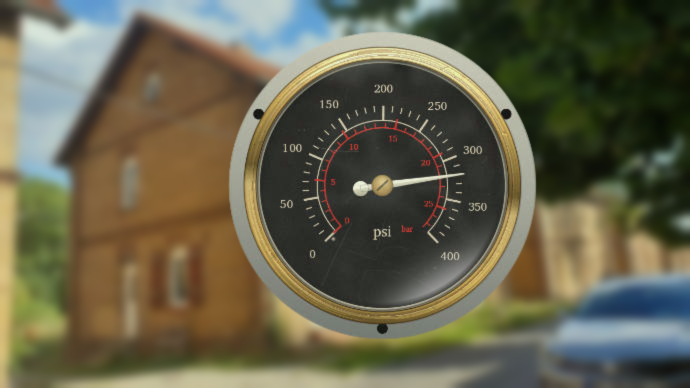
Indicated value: 320 psi
